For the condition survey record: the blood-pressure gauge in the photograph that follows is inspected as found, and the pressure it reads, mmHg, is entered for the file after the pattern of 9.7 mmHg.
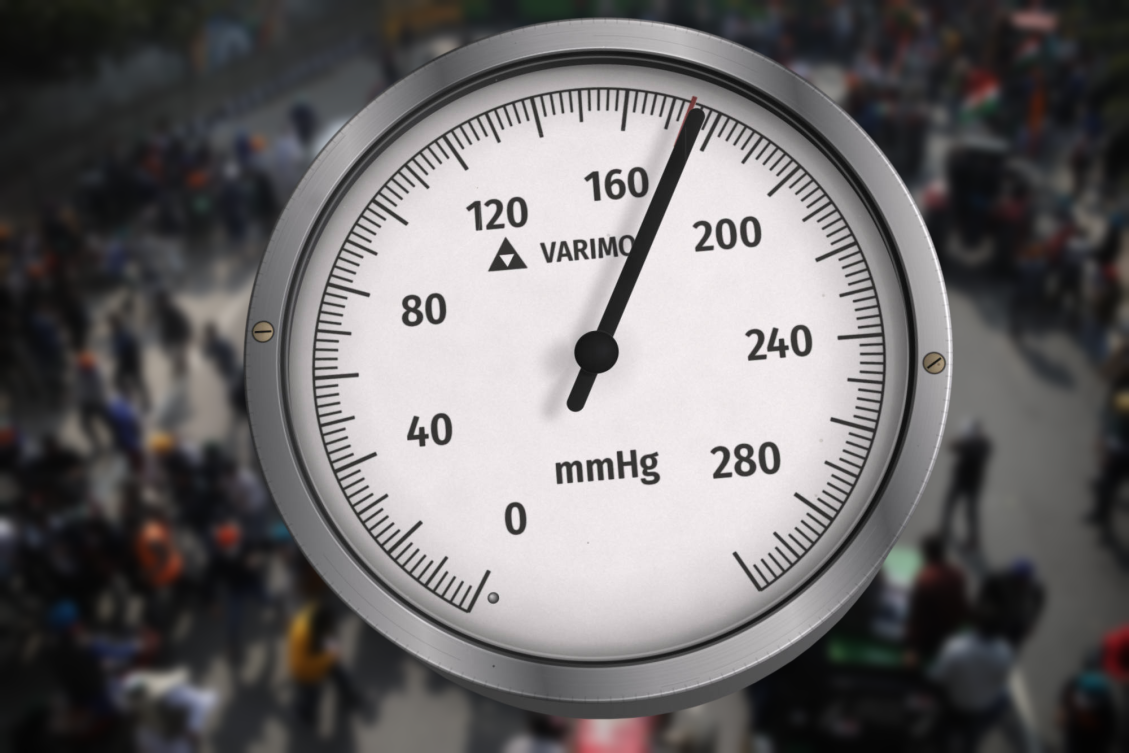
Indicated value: 176 mmHg
